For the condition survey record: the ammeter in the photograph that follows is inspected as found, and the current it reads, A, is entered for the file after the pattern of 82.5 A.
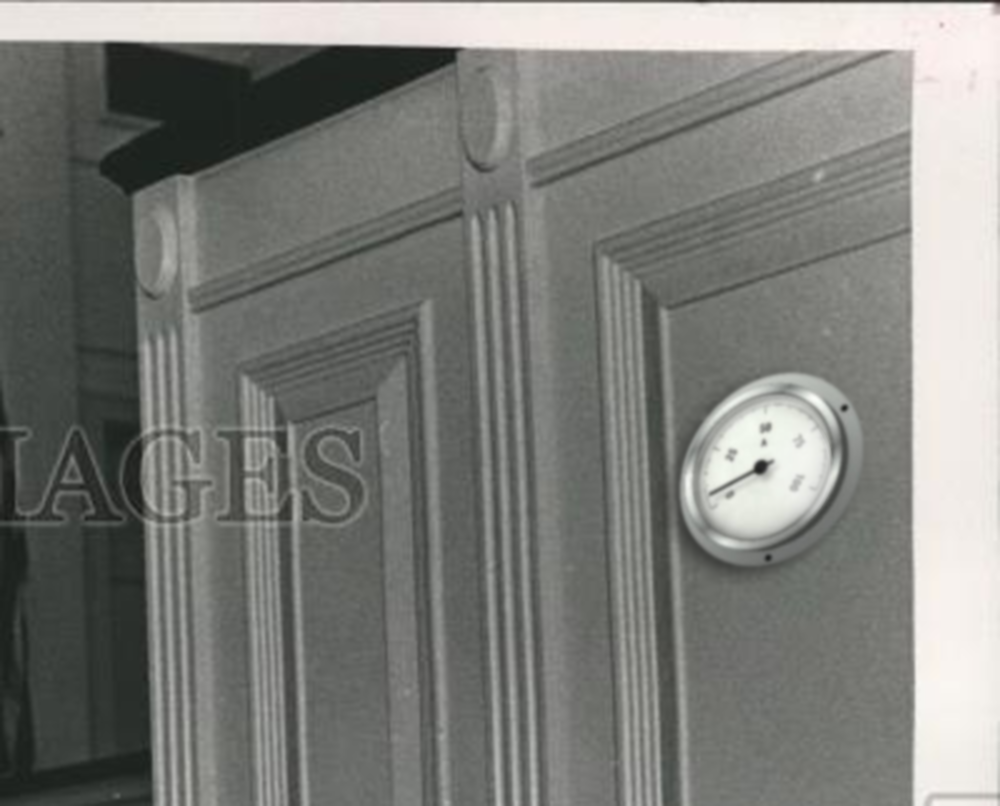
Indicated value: 5 A
